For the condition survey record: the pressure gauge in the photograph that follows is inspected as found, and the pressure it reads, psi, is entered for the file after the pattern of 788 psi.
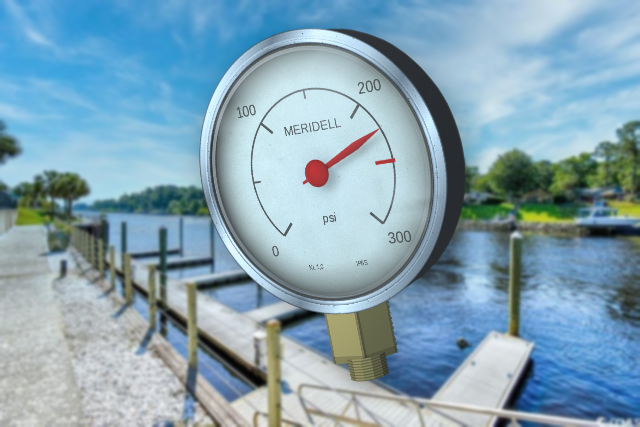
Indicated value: 225 psi
